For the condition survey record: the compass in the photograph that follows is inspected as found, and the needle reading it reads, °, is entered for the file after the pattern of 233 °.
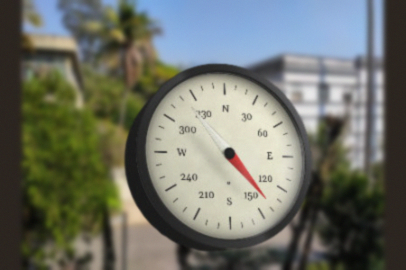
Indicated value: 140 °
